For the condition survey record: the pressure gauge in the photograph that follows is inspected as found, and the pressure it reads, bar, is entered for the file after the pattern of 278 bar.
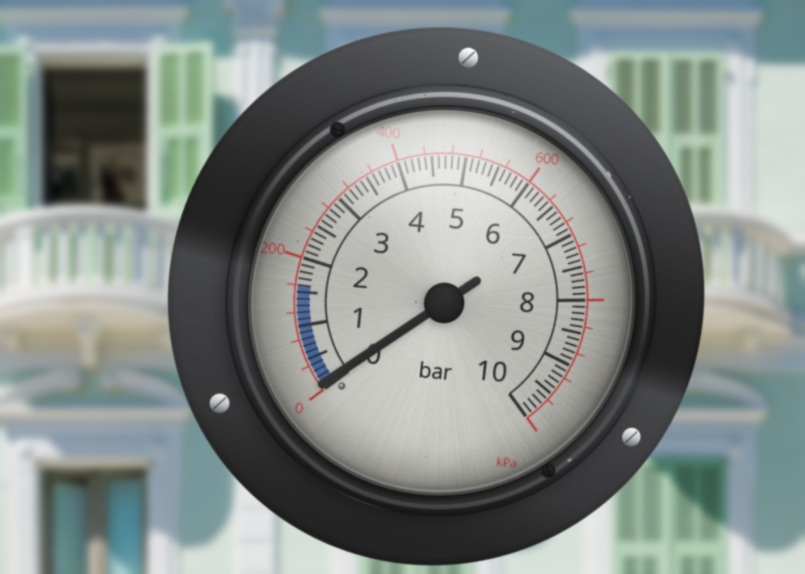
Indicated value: 0.1 bar
